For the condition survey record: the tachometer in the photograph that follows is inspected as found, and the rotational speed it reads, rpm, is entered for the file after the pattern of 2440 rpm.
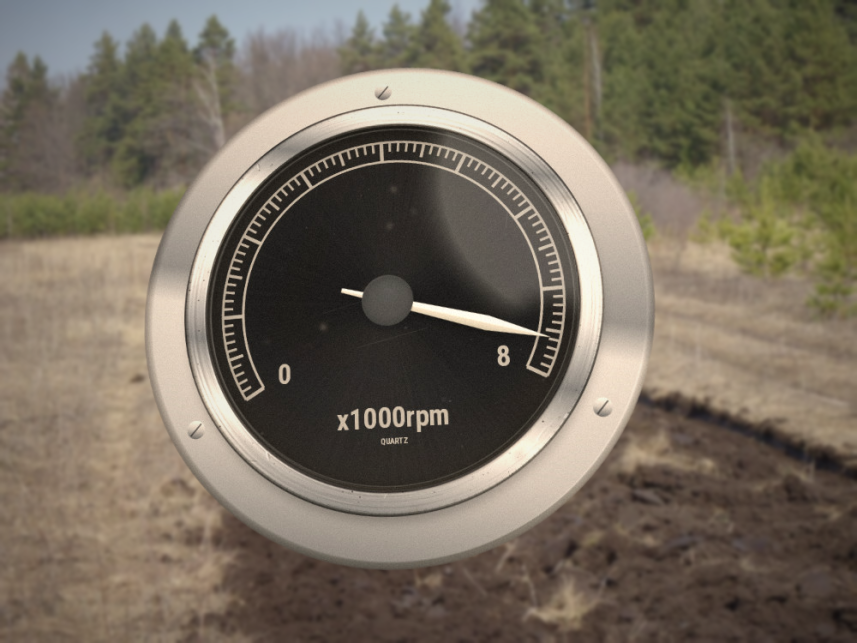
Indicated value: 7600 rpm
